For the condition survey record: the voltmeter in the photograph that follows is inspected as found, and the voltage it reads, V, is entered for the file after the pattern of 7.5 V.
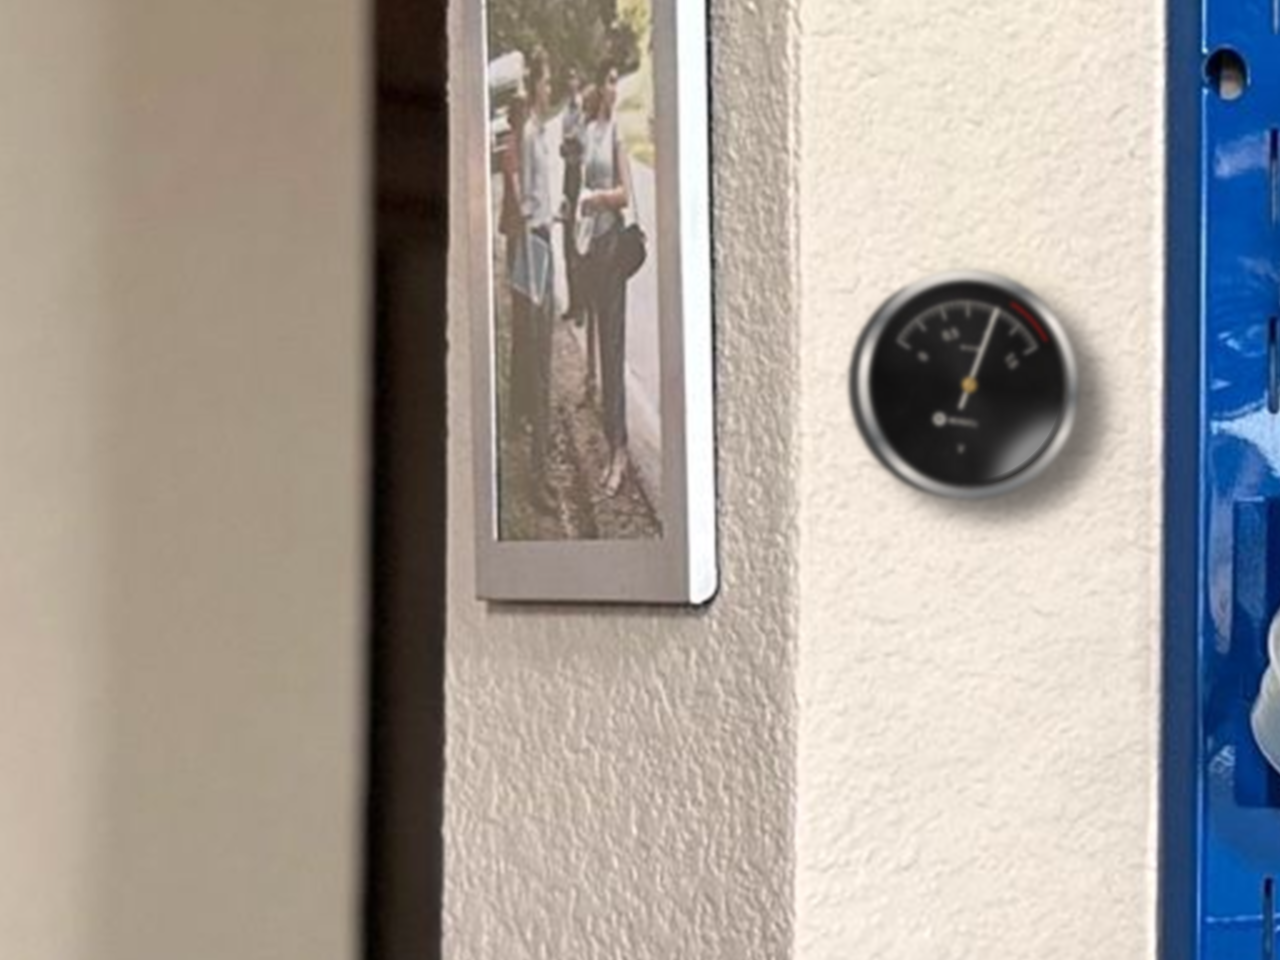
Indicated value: 1 V
